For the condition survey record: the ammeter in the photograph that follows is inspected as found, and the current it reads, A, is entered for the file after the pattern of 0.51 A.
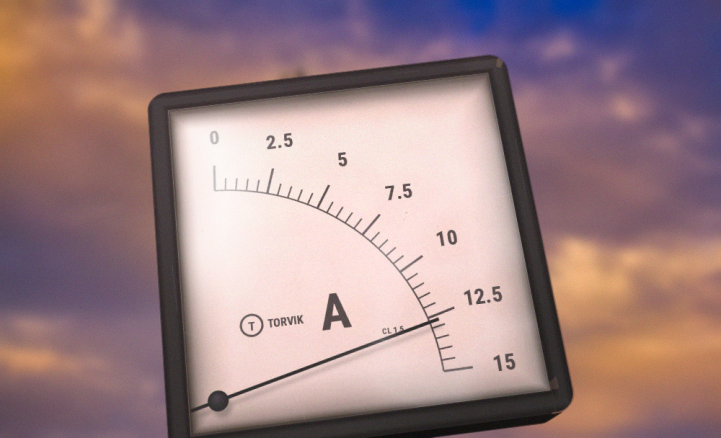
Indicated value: 12.75 A
